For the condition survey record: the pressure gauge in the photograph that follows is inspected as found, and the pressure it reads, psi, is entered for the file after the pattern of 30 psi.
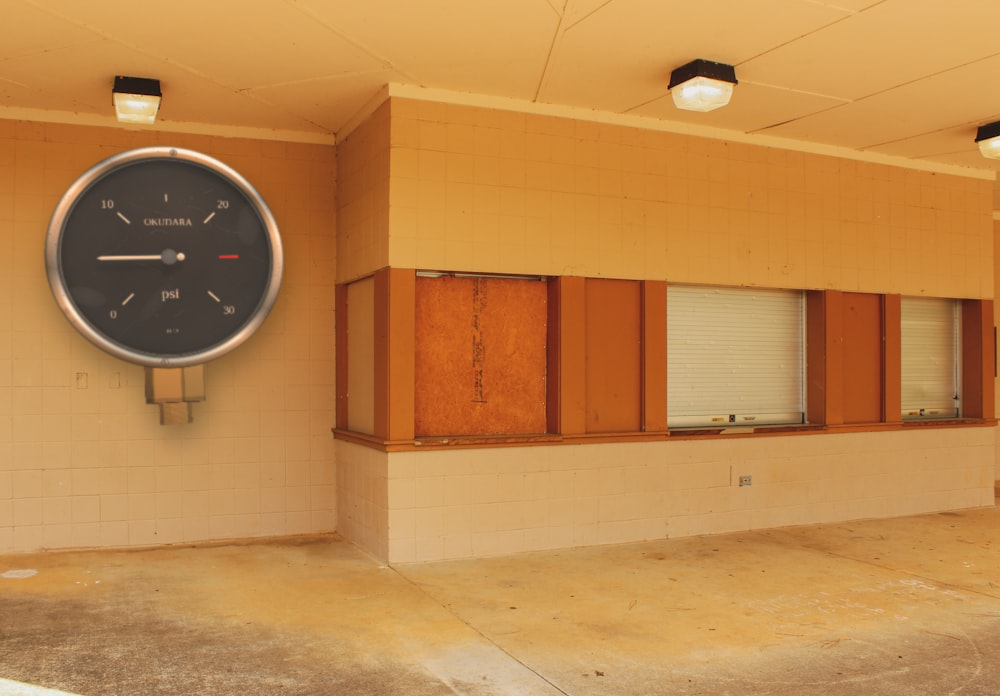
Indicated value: 5 psi
